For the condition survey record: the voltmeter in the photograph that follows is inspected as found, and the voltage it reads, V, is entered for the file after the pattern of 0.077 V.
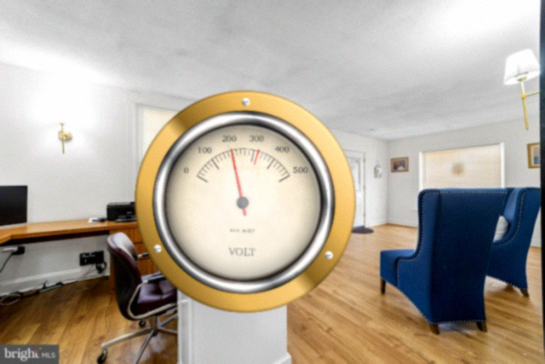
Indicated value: 200 V
